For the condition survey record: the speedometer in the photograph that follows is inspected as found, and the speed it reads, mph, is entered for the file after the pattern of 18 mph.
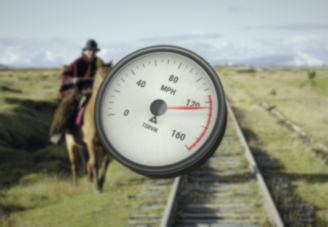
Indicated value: 125 mph
